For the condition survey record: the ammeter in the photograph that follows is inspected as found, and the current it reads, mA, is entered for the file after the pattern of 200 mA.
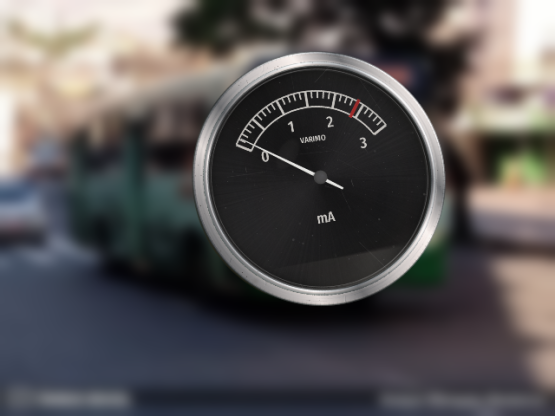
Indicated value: 0.1 mA
